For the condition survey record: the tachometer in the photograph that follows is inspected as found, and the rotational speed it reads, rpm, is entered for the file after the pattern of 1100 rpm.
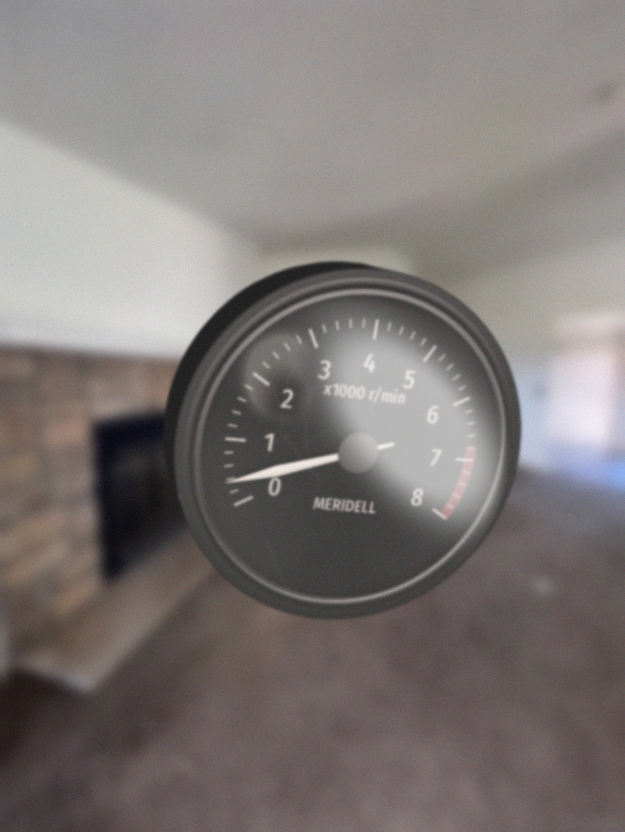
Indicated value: 400 rpm
